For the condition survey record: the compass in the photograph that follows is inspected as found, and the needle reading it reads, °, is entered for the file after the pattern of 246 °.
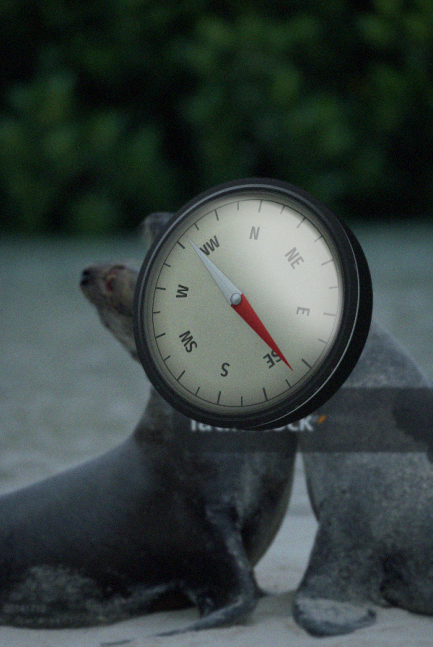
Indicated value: 127.5 °
